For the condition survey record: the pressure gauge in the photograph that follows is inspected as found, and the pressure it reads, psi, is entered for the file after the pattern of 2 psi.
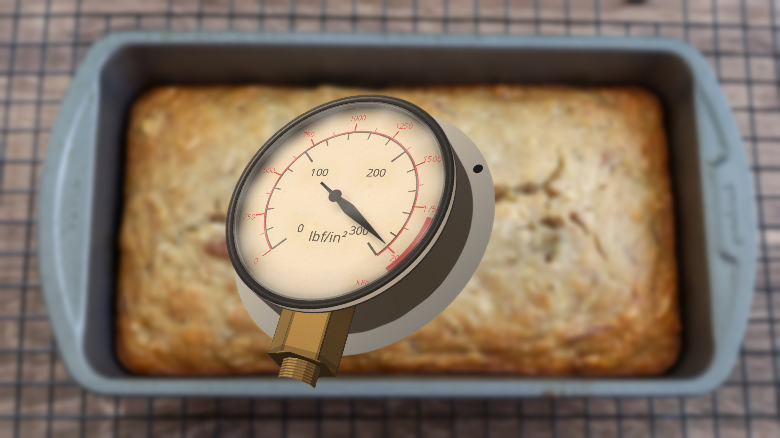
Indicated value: 290 psi
